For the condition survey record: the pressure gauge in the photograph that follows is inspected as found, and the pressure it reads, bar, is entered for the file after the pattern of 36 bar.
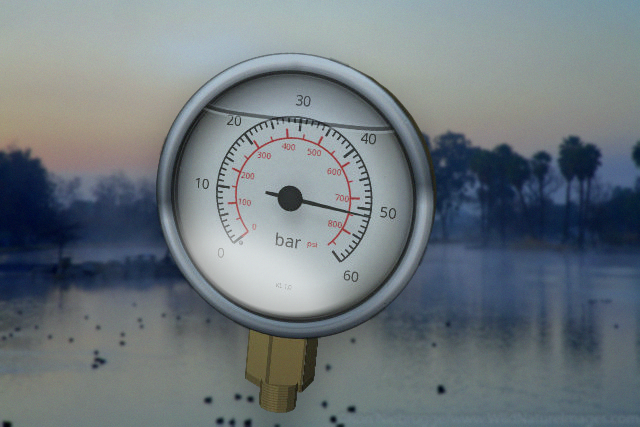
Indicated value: 51 bar
